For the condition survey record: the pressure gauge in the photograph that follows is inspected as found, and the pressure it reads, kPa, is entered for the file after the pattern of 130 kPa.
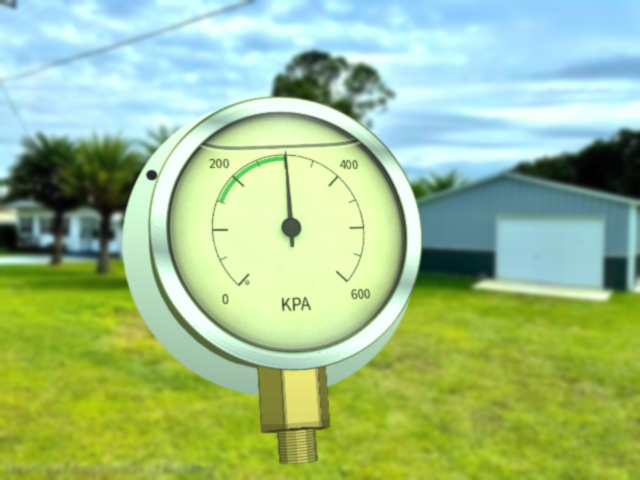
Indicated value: 300 kPa
